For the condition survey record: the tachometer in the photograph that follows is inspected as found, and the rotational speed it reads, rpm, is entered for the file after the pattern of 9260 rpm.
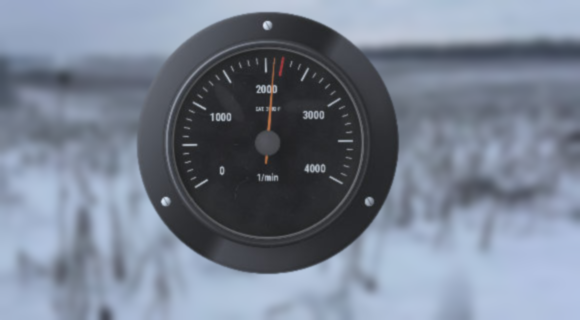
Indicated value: 2100 rpm
